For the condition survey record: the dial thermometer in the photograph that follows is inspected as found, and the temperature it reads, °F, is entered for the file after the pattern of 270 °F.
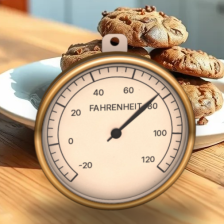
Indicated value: 76 °F
